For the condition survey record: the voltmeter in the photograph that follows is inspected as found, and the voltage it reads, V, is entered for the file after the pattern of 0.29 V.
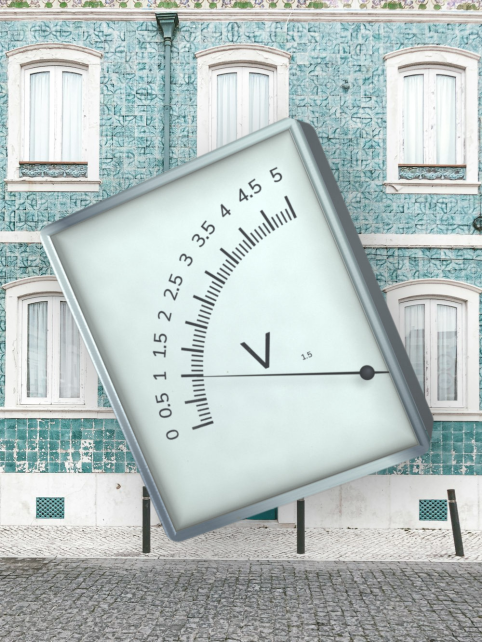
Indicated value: 1 V
